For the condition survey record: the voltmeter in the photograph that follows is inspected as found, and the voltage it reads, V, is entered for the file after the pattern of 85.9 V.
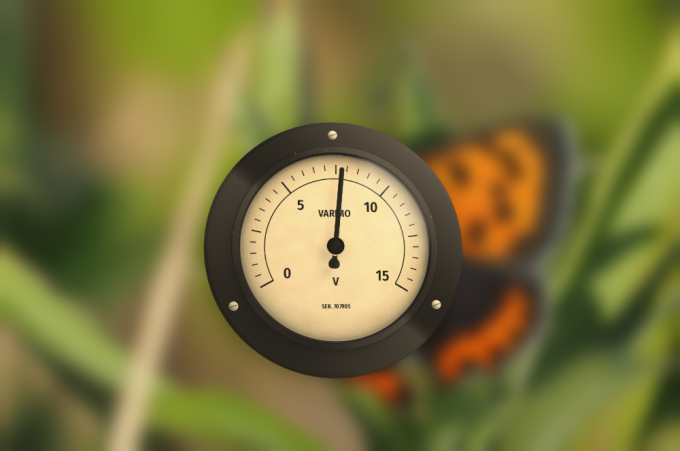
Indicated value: 7.75 V
